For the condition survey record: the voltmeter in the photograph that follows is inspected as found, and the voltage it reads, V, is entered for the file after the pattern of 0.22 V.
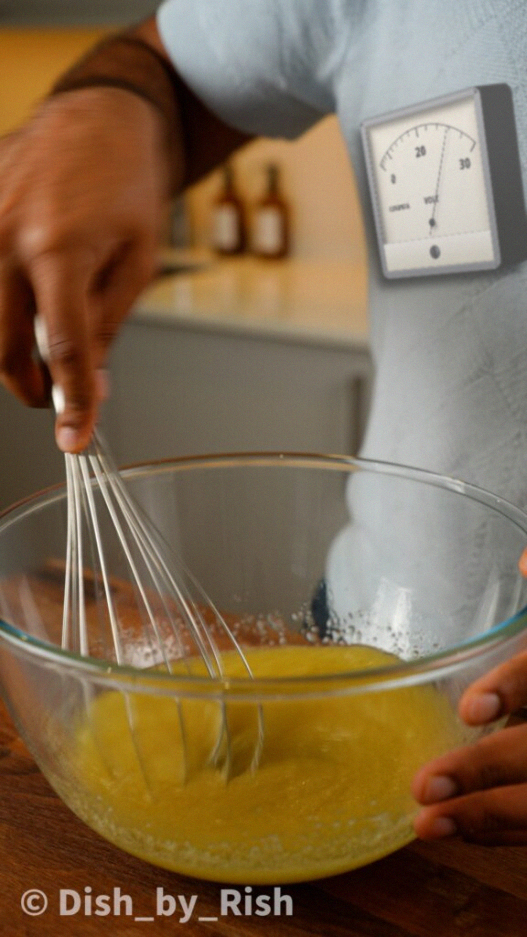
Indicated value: 26 V
